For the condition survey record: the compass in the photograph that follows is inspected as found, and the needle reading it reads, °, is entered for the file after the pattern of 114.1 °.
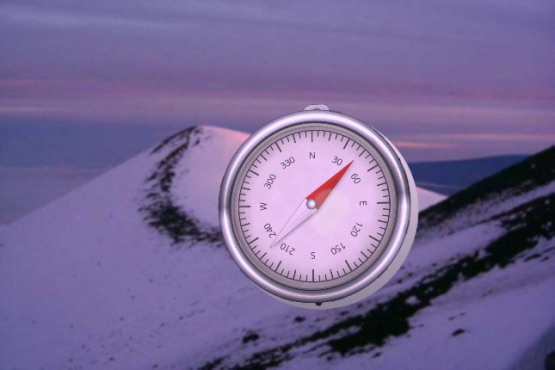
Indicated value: 45 °
